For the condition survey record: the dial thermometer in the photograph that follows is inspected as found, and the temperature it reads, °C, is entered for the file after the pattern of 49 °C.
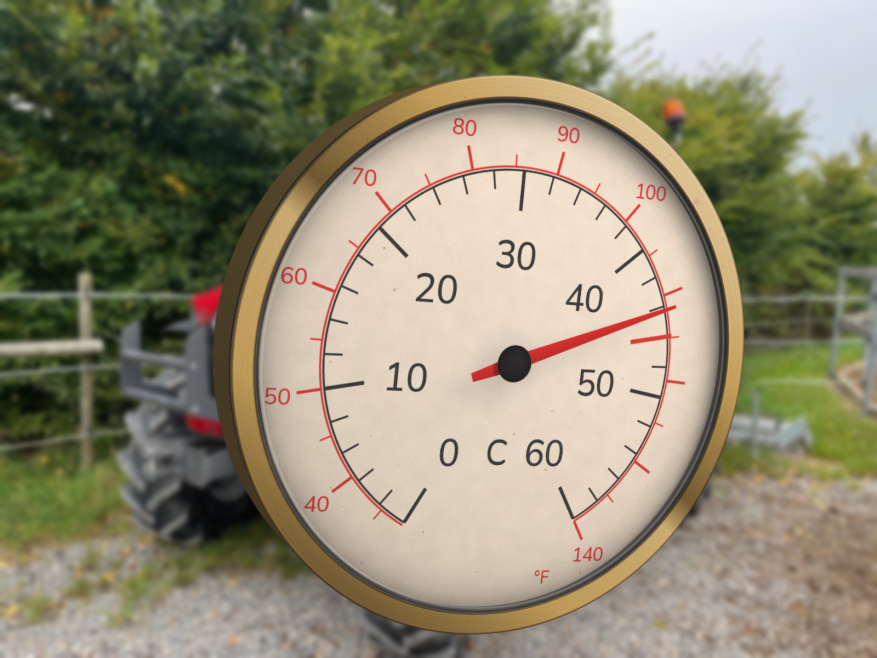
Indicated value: 44 °C
